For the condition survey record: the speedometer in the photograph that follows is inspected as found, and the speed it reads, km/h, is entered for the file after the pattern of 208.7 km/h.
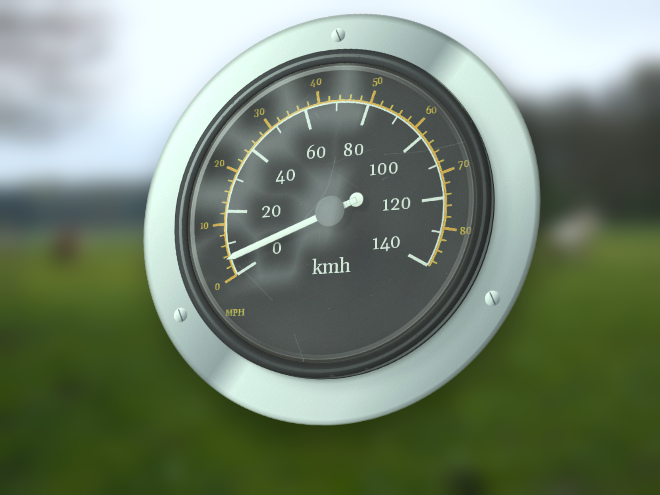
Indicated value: 5 km/h
